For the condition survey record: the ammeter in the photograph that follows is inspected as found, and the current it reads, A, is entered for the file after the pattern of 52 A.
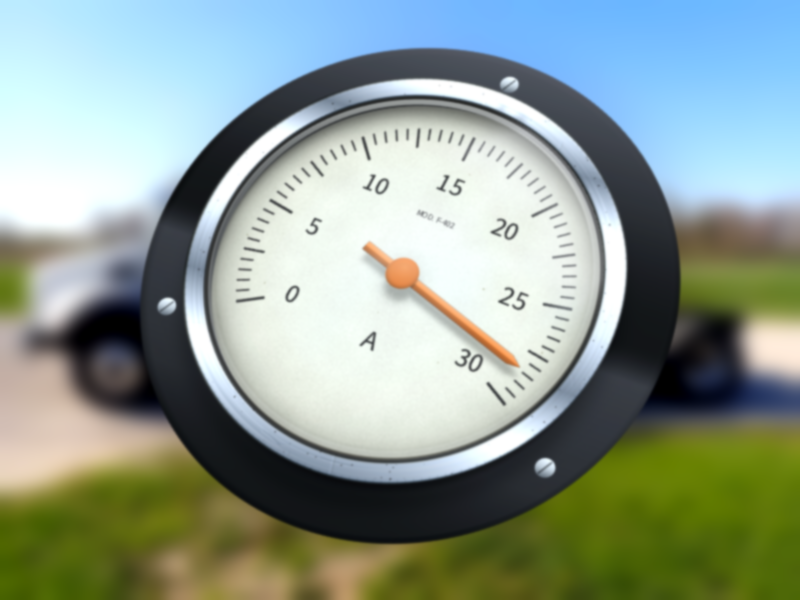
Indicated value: 28.5 A
